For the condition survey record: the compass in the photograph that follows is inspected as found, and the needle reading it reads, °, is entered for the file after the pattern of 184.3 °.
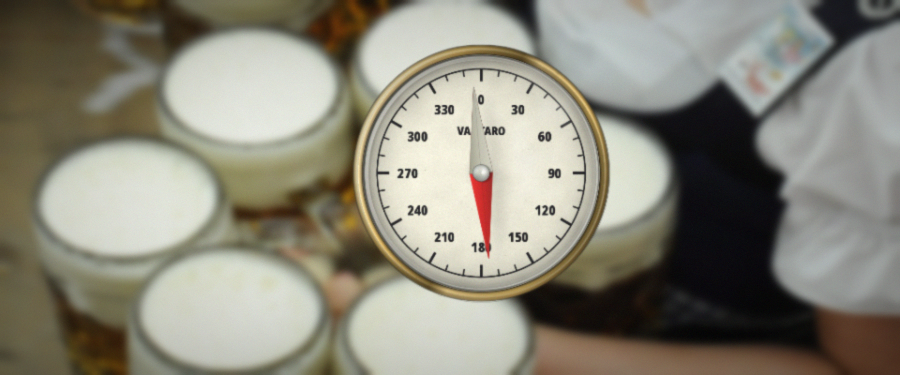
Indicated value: 175 °
